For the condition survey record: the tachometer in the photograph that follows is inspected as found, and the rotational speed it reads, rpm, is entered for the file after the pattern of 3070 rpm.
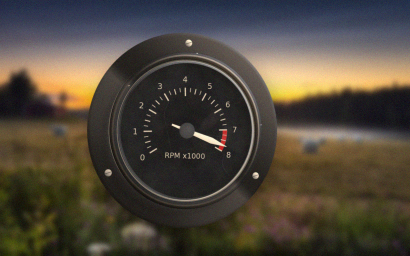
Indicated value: 7750 rpm
